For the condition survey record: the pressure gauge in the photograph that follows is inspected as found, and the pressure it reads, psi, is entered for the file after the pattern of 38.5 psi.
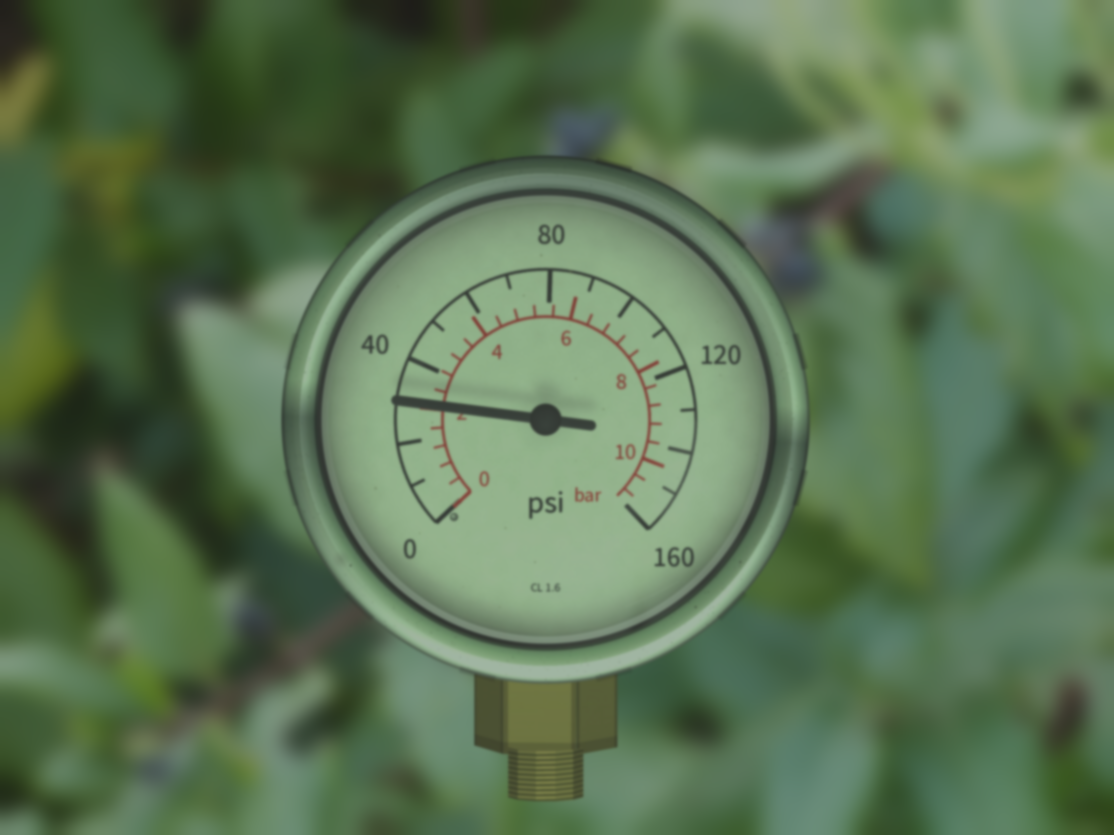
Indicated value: 30 psi
